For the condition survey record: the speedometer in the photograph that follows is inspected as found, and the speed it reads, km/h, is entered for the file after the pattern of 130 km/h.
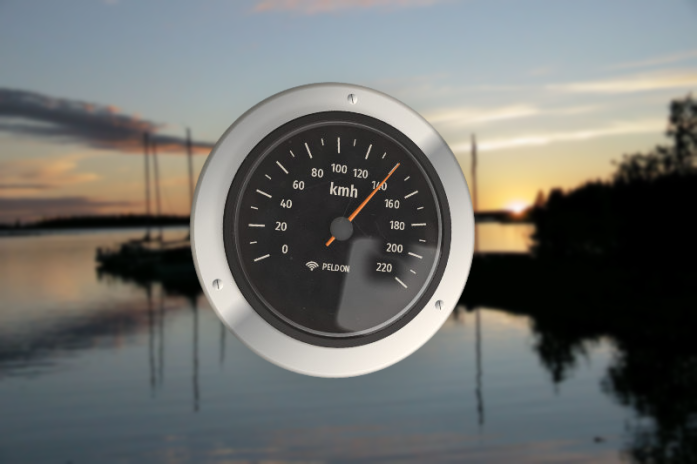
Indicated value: 140 km/h
